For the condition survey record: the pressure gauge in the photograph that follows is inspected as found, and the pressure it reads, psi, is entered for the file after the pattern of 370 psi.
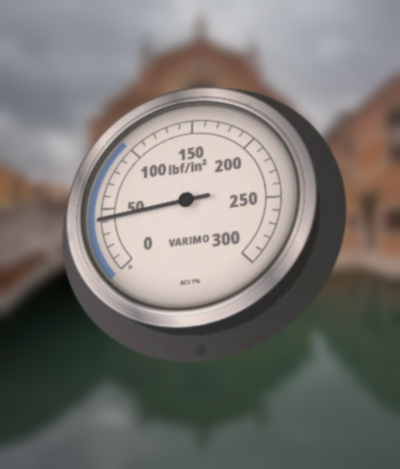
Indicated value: 40 psi
